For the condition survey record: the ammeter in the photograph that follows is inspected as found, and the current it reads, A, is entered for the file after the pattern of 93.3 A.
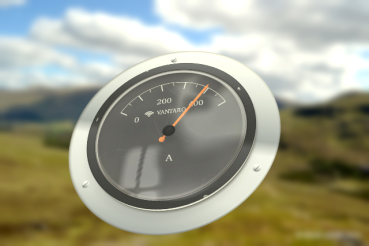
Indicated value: 400 A
